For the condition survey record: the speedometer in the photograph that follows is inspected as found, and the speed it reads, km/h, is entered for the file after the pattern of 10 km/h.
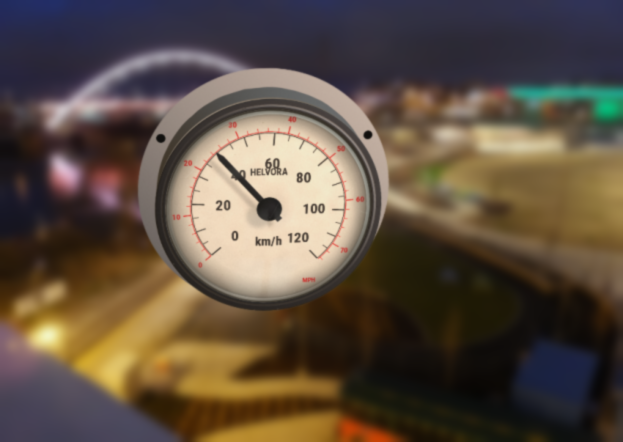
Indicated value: 40 km/h
